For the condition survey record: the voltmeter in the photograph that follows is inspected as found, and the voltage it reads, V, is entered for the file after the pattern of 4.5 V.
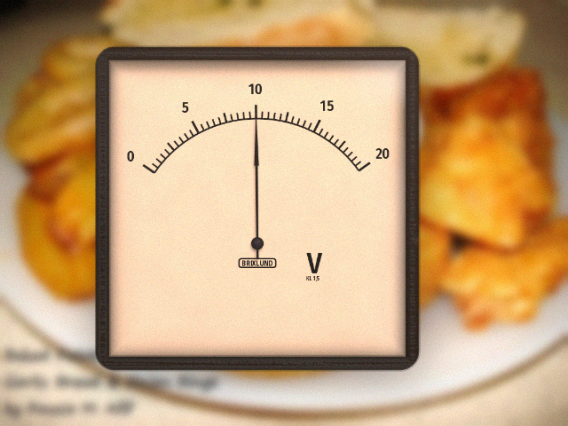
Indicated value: 10 V
